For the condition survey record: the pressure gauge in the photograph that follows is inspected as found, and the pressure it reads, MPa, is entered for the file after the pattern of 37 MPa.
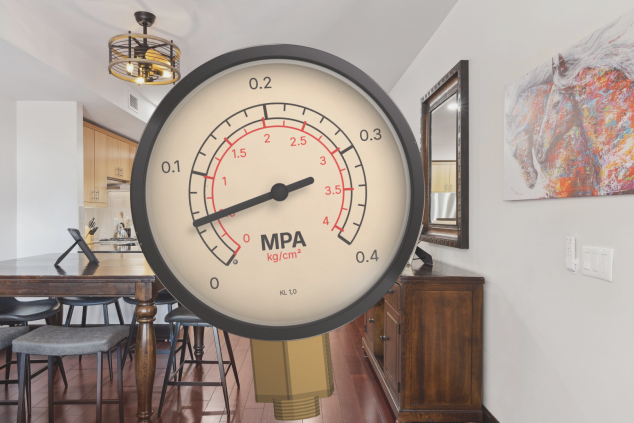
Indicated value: 0.05 MPa
